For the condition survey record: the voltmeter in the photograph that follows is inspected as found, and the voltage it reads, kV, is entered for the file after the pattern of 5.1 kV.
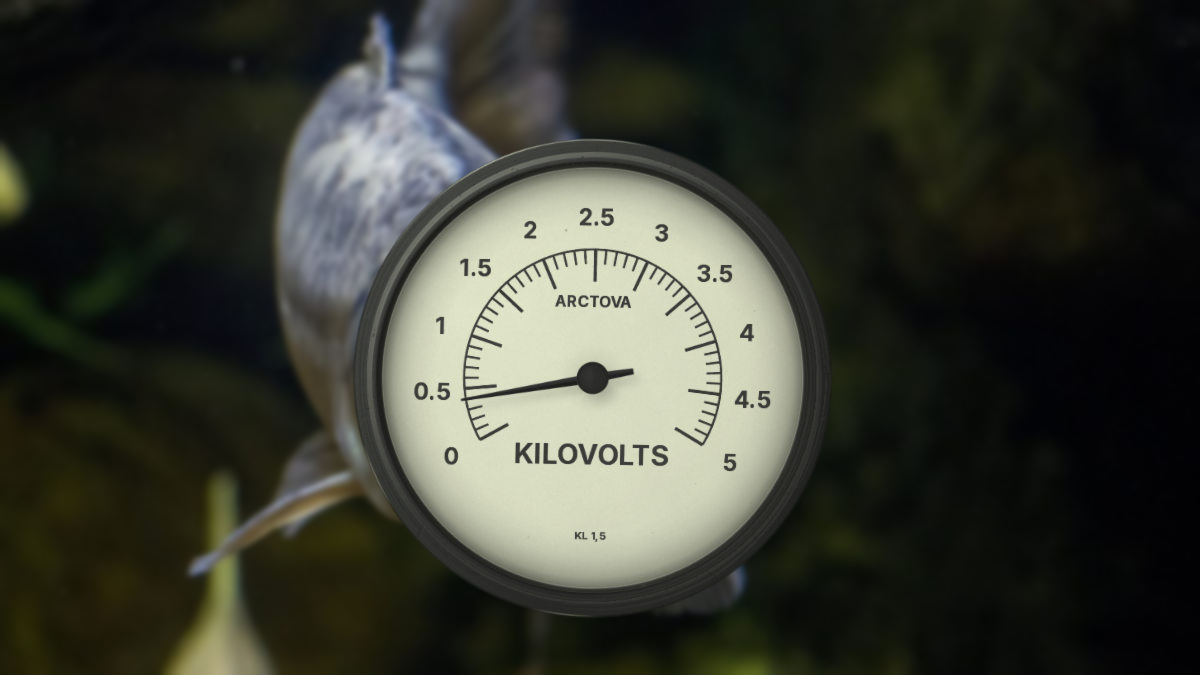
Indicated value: 0.4 kV
